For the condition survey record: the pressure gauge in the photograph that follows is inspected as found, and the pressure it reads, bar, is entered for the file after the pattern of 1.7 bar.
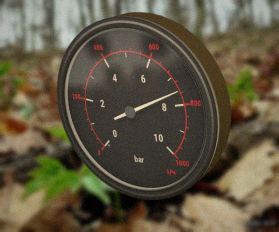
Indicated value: 7.5 bar
